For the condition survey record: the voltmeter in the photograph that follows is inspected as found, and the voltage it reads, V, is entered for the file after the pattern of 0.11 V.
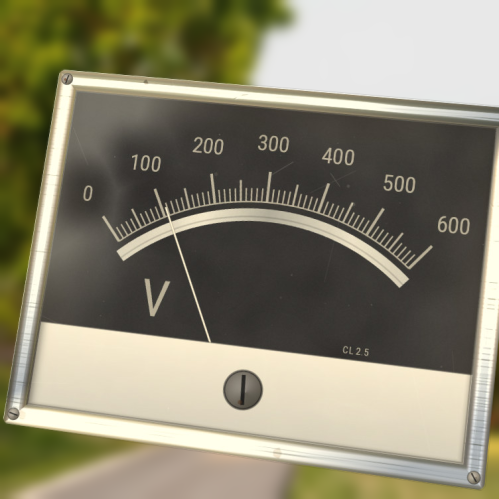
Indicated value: 110 V
